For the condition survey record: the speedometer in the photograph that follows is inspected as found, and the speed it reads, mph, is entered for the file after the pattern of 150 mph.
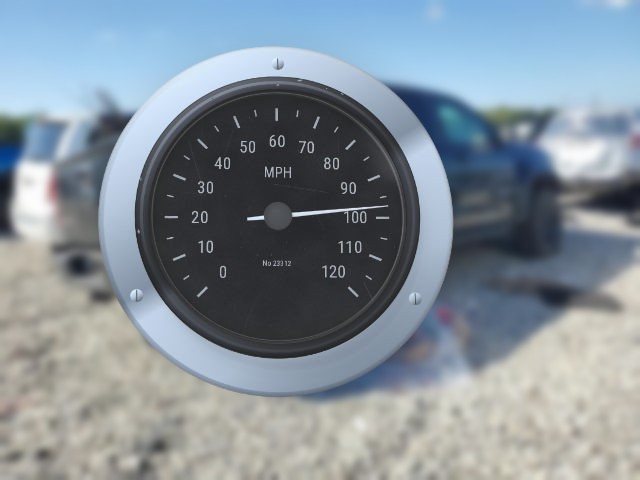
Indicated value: 97.5 mph
